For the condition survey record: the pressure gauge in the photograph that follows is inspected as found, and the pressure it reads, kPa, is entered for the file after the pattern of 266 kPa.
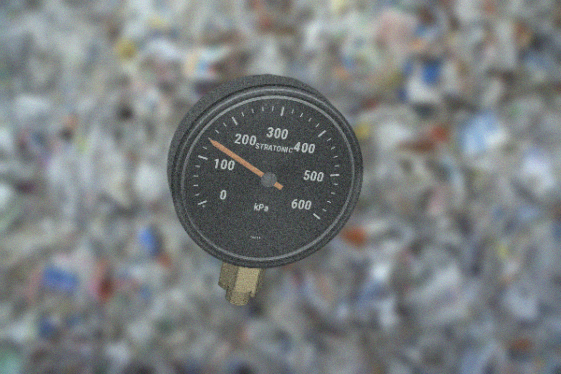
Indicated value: 140 kPa
